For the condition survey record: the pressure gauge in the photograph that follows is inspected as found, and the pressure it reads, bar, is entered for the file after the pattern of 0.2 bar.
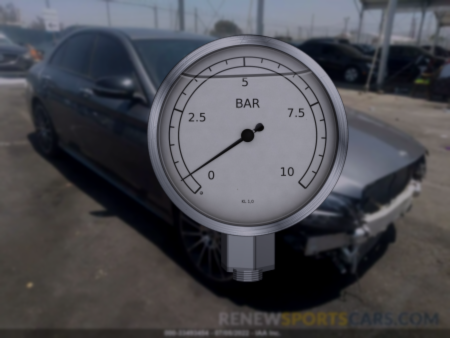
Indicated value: 0.5 bar
